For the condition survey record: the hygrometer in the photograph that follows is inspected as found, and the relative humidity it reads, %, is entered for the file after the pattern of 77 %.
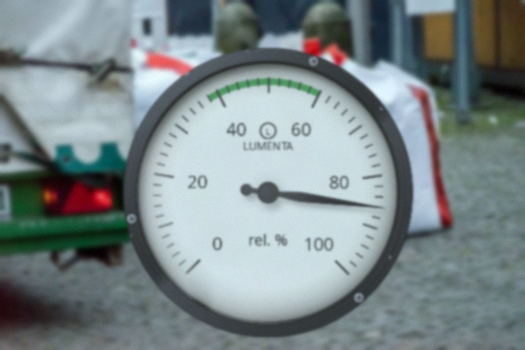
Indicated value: 86 %
